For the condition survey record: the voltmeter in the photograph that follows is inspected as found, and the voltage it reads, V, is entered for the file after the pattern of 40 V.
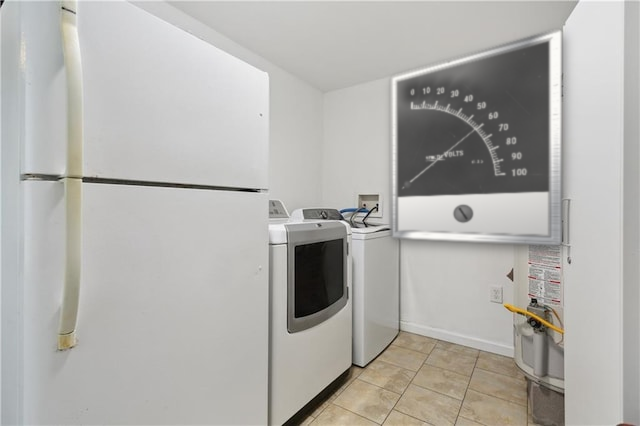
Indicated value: 60 V
